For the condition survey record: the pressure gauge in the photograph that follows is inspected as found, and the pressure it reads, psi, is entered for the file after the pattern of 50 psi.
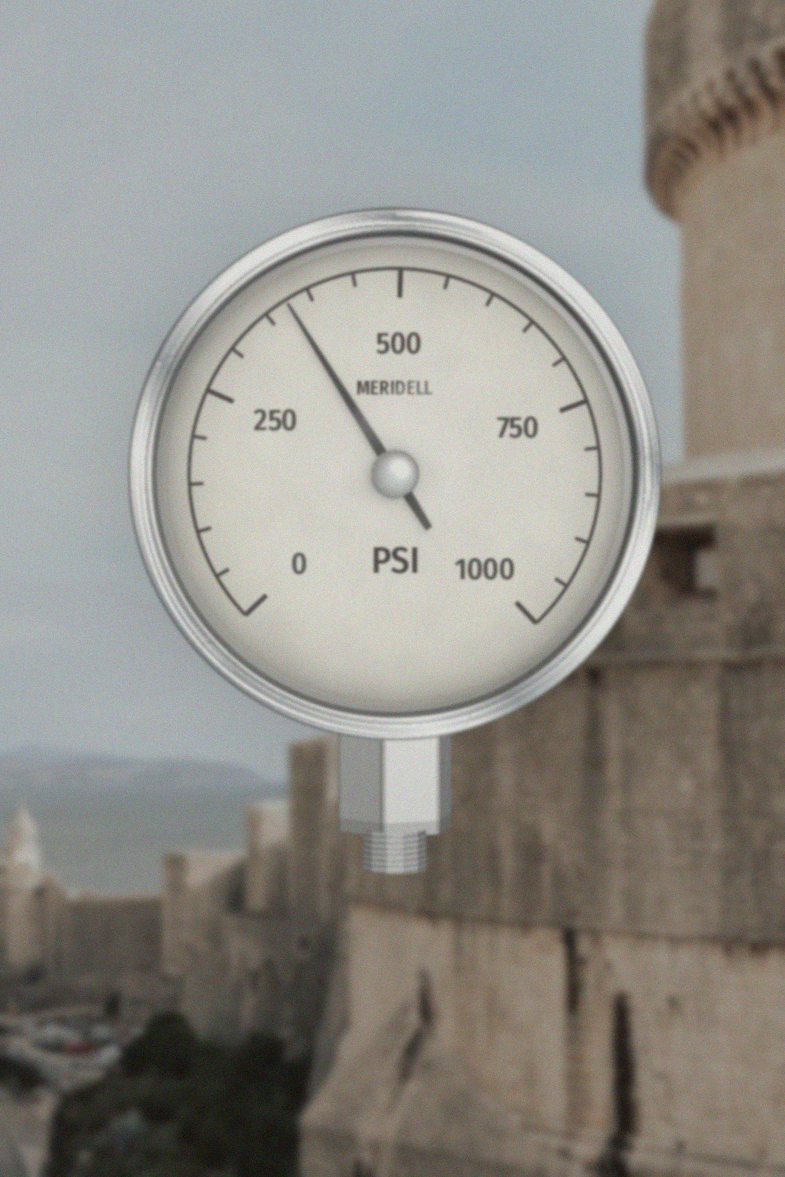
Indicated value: 375 psi
